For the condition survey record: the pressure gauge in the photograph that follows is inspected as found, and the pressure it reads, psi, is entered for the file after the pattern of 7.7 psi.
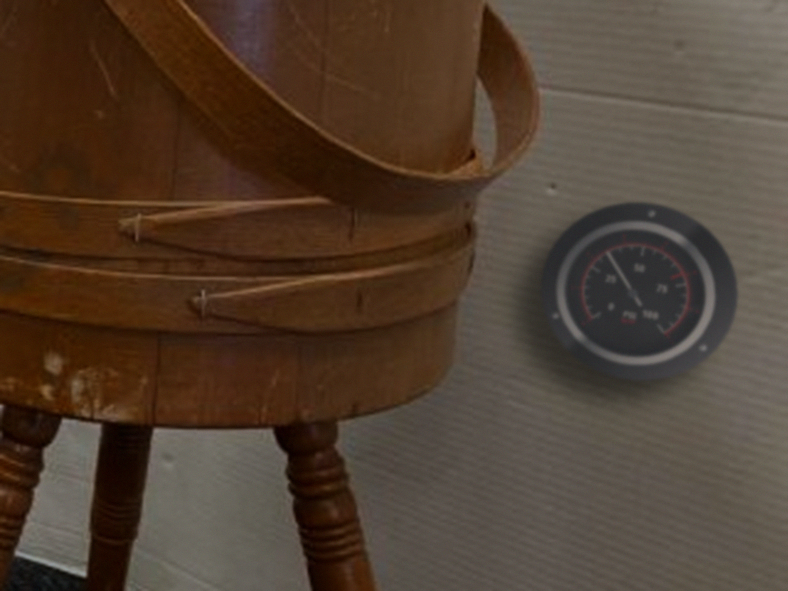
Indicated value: 35 psi
